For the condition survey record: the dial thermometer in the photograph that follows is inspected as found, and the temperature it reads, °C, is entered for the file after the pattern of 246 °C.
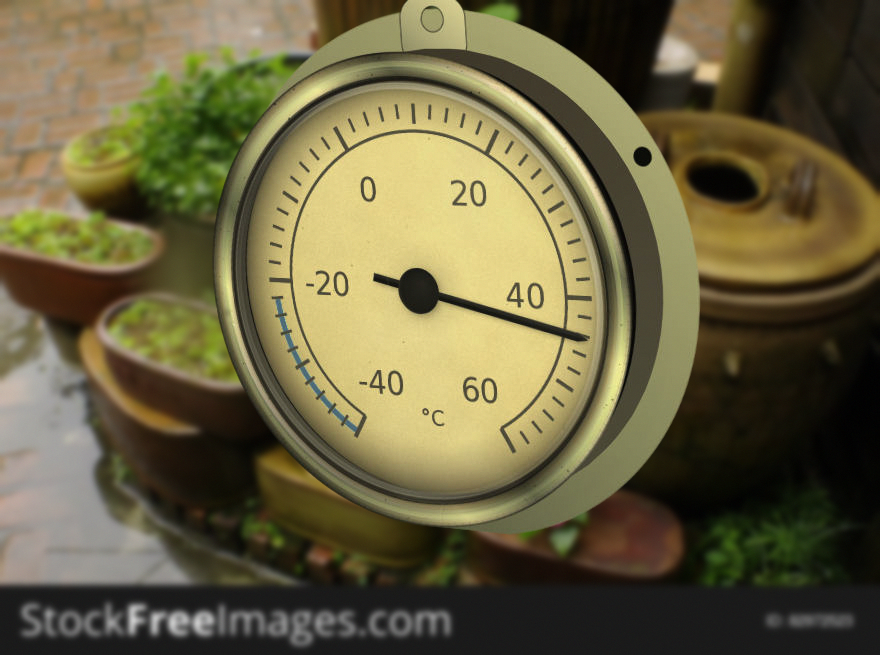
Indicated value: 44 °C
